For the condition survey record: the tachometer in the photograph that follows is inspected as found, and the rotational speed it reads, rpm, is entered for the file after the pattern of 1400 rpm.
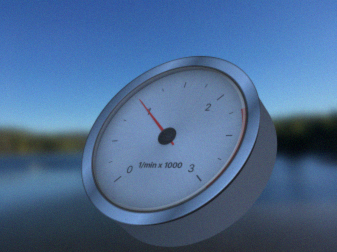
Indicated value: 1000 rpm
